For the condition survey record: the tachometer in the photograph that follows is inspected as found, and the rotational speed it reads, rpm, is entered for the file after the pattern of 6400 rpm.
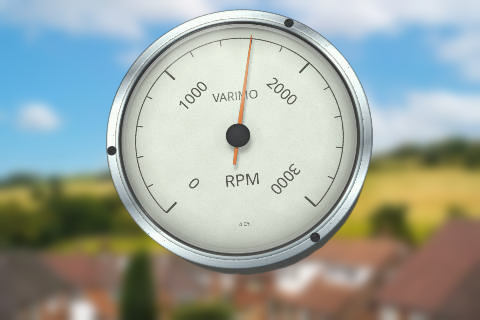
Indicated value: 1600 rpm
